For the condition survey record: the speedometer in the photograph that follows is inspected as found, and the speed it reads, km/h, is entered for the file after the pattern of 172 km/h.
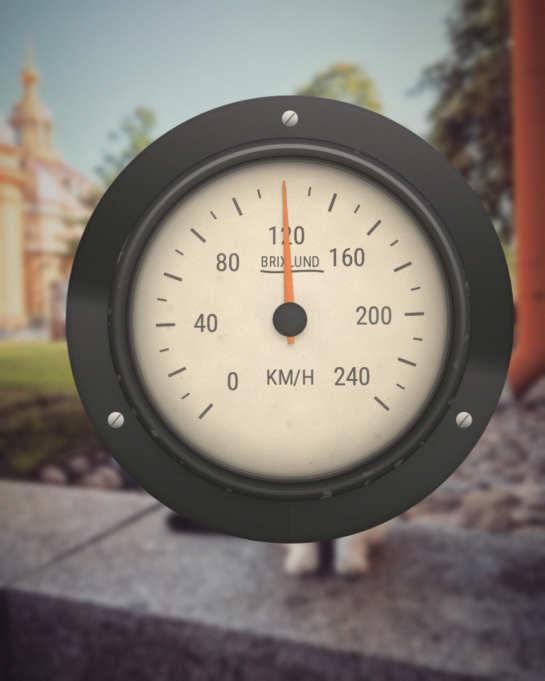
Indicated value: 120 km/h
